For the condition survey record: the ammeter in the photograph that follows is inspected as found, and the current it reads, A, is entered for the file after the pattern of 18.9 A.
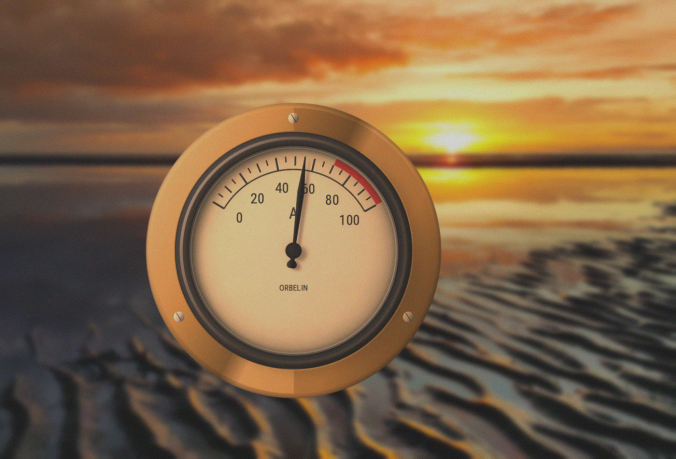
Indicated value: 55 A
